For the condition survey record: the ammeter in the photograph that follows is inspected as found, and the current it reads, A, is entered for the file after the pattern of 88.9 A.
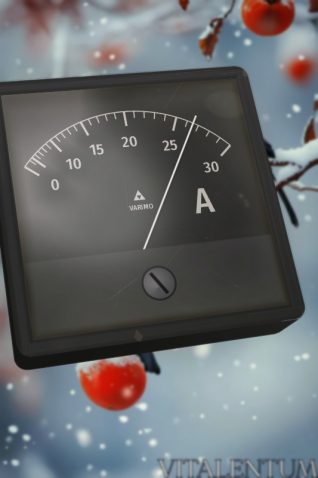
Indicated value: 26.5 A
